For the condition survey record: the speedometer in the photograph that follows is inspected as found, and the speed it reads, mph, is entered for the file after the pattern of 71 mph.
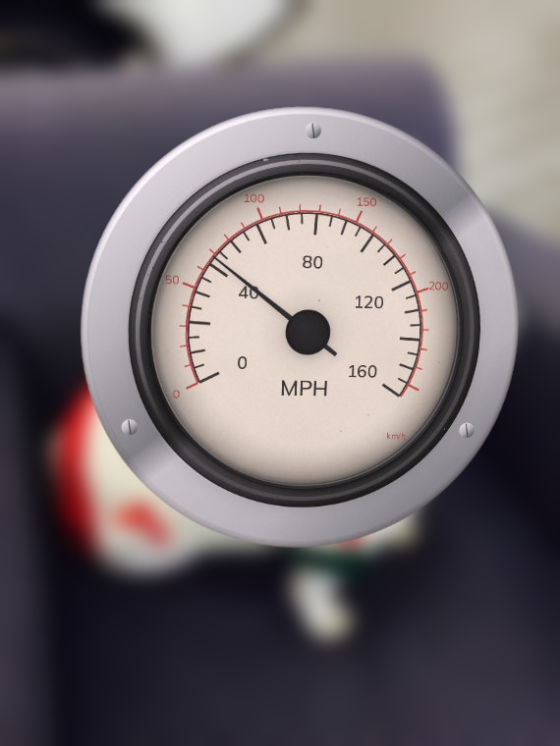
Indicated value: 42.5 mph
